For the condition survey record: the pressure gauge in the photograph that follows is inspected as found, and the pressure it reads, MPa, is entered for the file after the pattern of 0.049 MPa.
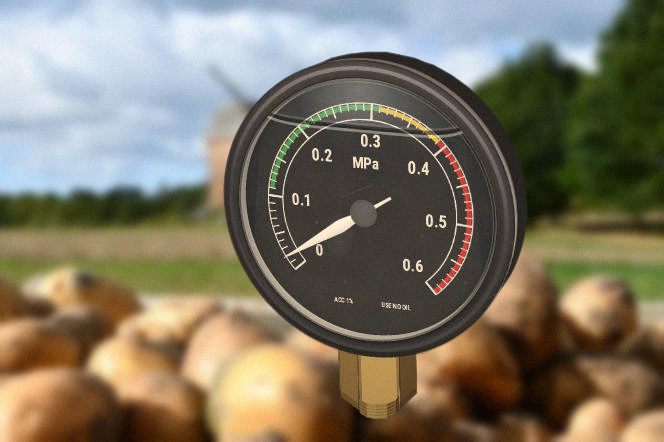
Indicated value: 0.02 MPa
